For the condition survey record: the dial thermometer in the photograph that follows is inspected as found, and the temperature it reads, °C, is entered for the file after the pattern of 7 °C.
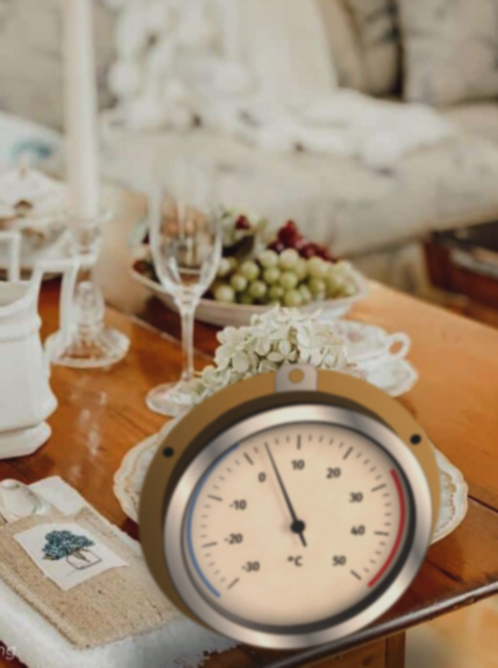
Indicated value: 4 °C
